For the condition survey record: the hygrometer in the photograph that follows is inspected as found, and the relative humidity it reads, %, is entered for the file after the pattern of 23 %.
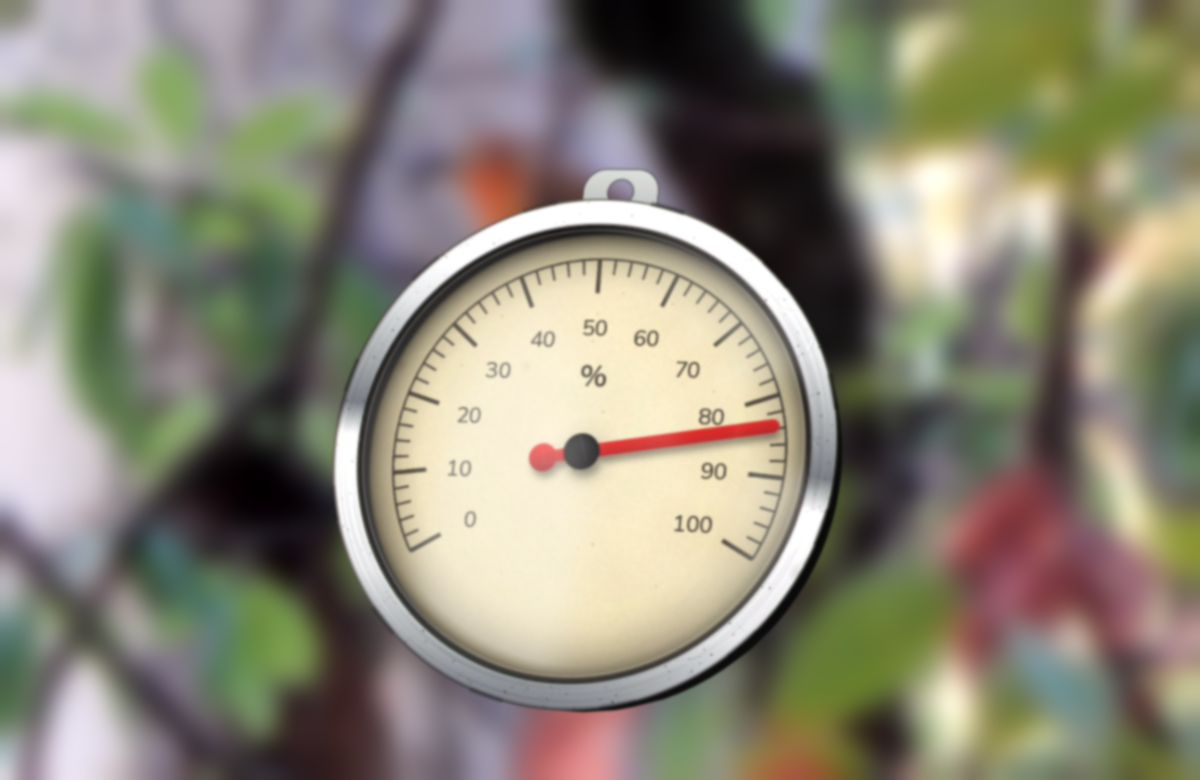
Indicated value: 84 %
